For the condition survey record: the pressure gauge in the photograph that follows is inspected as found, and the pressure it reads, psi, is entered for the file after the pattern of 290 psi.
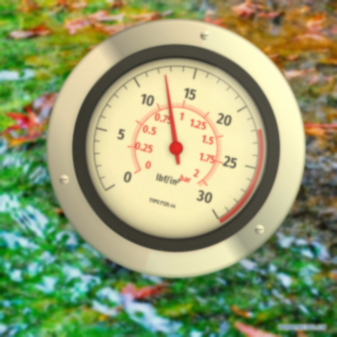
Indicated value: 12.5 psi
